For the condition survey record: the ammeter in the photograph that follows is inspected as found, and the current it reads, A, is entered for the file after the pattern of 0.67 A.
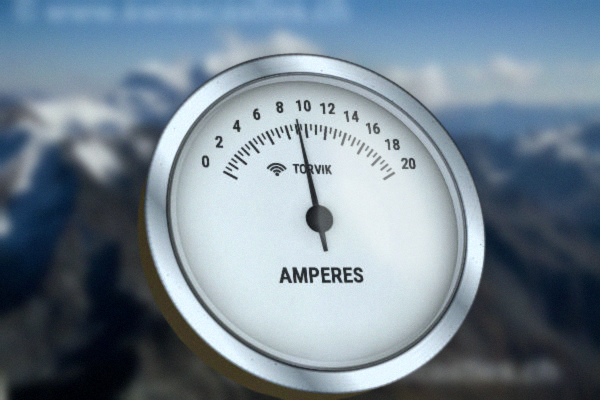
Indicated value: 9 A
